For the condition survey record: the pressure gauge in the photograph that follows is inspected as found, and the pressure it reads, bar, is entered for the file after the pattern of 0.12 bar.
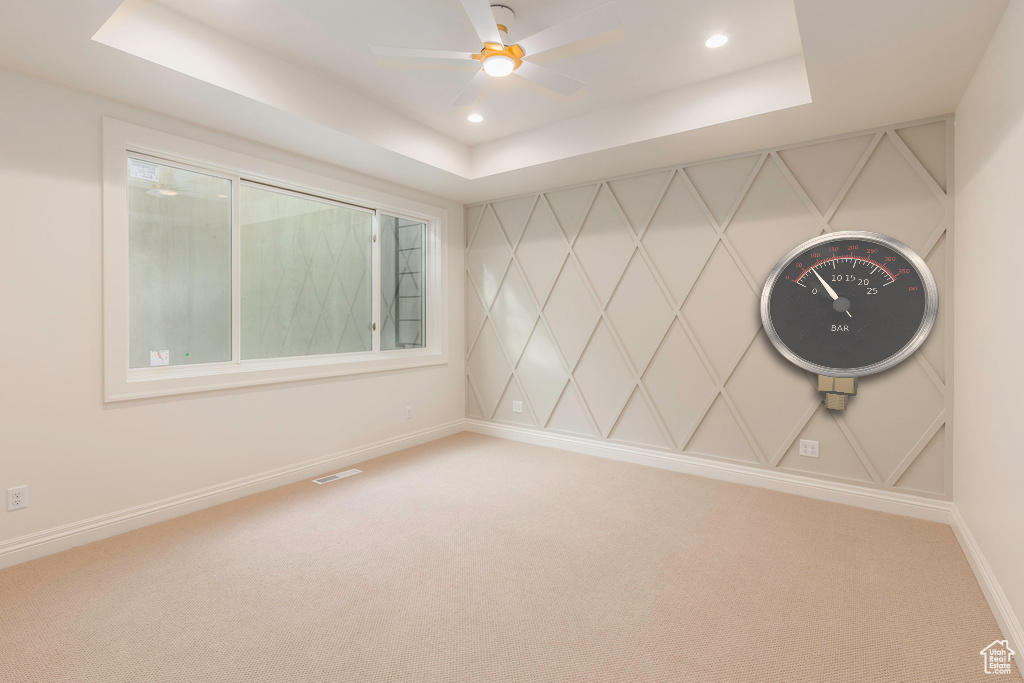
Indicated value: 5 bar
